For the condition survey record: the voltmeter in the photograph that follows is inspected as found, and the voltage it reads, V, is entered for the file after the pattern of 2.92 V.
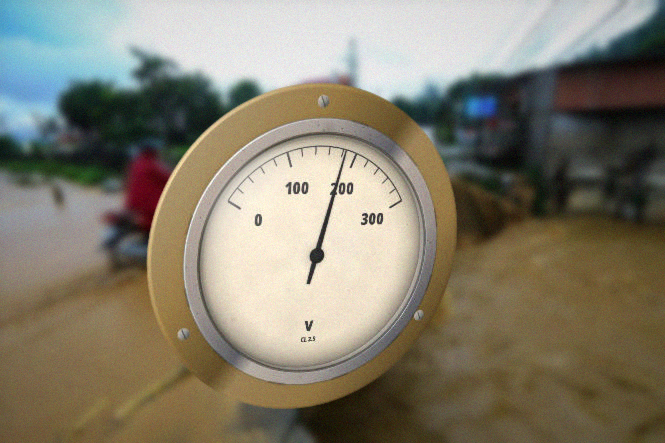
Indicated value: 180 V
